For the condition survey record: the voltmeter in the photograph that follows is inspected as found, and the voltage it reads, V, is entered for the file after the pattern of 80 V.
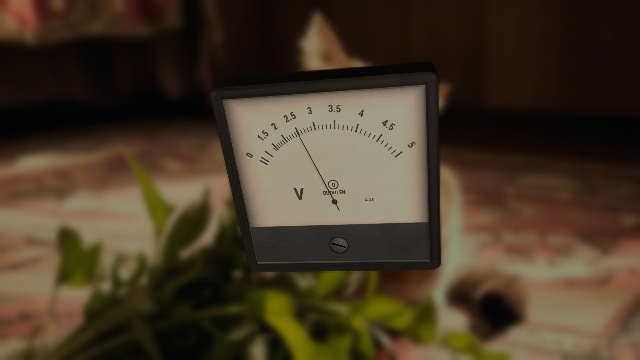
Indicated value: 2.5 V
